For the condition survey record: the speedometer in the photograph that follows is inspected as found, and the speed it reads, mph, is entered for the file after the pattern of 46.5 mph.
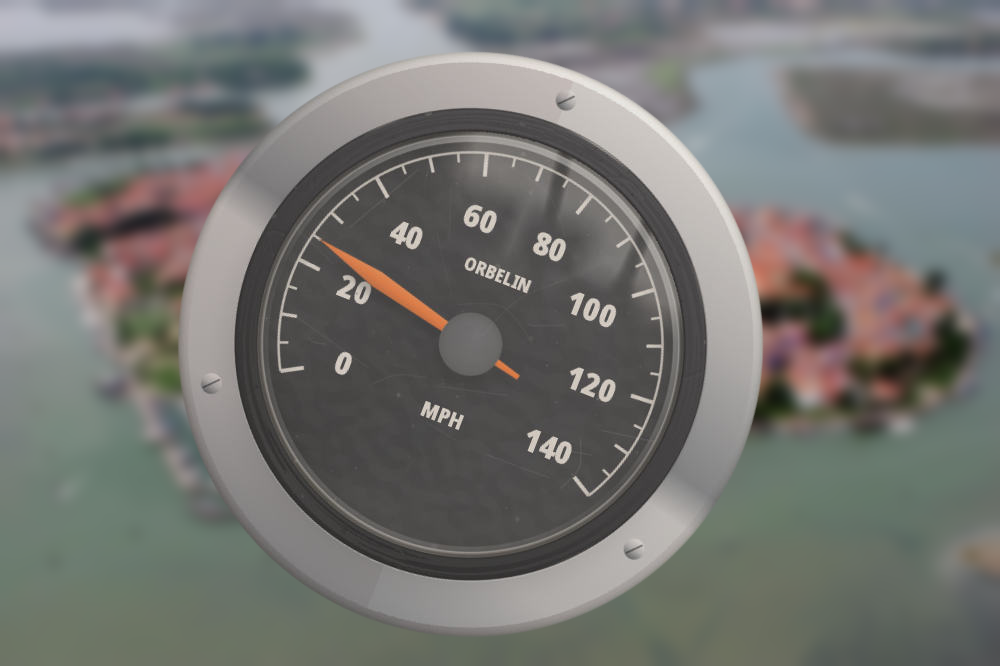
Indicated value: 25 mph
